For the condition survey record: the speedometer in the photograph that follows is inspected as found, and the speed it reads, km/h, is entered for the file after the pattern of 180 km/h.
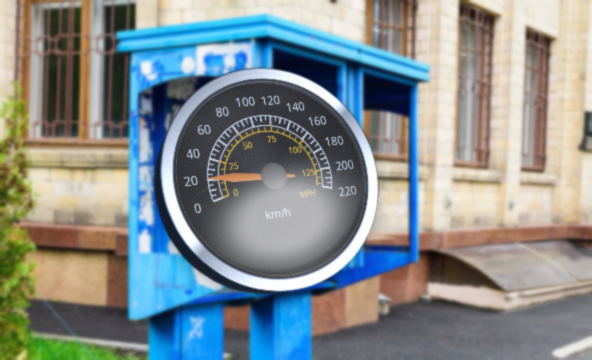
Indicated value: 20 km/h
